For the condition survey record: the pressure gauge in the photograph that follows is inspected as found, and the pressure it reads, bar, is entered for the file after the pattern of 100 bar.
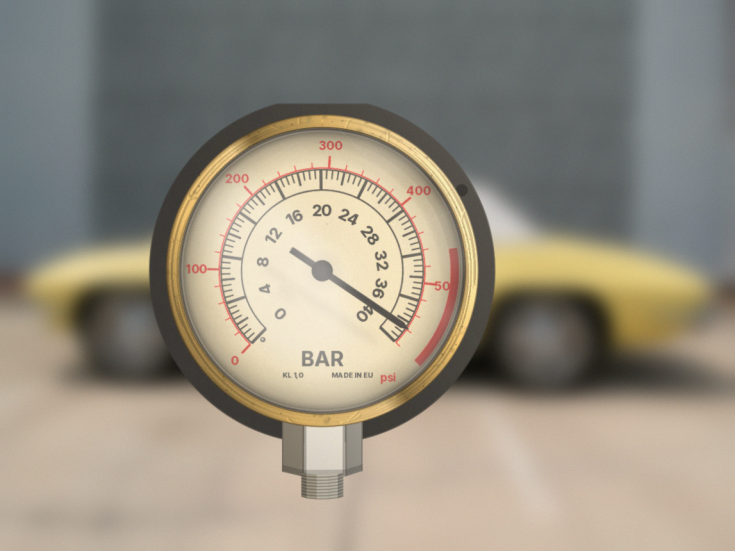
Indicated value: 38.5 bar
